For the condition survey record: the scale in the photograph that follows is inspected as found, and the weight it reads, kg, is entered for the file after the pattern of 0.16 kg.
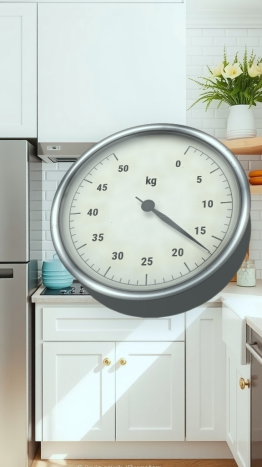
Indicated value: 17 kg
